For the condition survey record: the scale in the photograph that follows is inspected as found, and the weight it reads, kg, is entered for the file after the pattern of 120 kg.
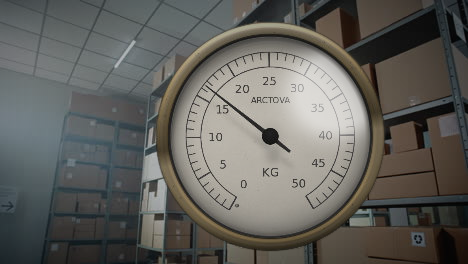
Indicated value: 16.5 kg
